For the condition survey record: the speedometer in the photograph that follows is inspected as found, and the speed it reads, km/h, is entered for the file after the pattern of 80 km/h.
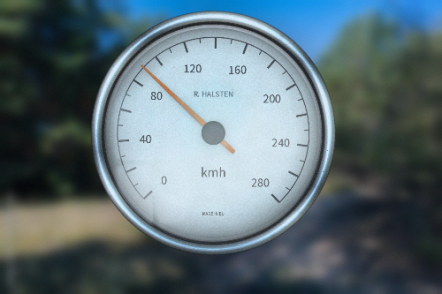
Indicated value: 90 km/h
